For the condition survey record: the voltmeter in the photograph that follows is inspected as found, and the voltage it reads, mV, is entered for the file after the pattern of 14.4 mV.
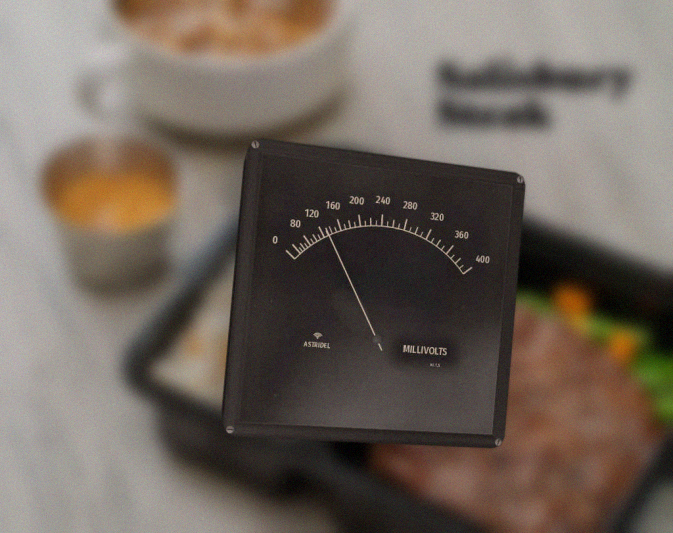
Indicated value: 130 mV
